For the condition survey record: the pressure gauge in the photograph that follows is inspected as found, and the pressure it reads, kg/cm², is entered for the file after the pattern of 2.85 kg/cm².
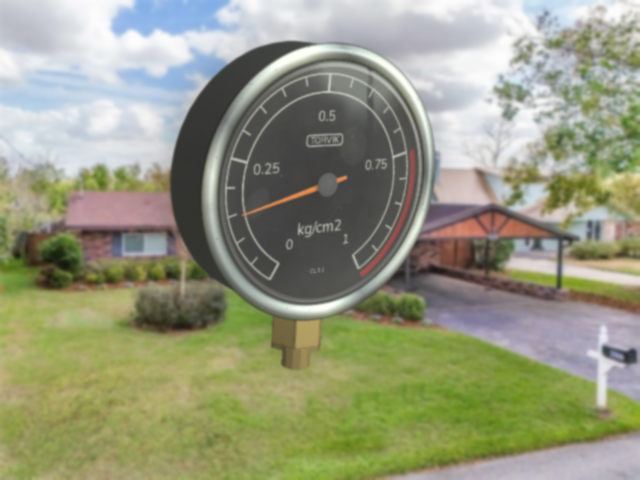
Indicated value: 0.15 kg/cm²
